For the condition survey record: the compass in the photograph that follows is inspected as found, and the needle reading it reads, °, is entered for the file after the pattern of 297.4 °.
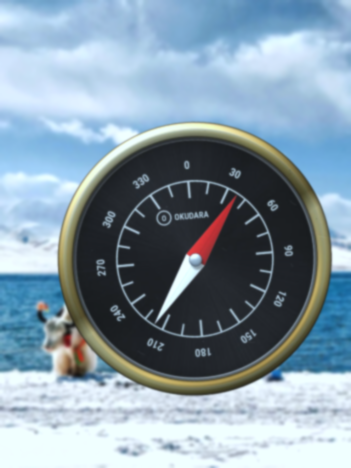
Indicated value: 37.5 °
